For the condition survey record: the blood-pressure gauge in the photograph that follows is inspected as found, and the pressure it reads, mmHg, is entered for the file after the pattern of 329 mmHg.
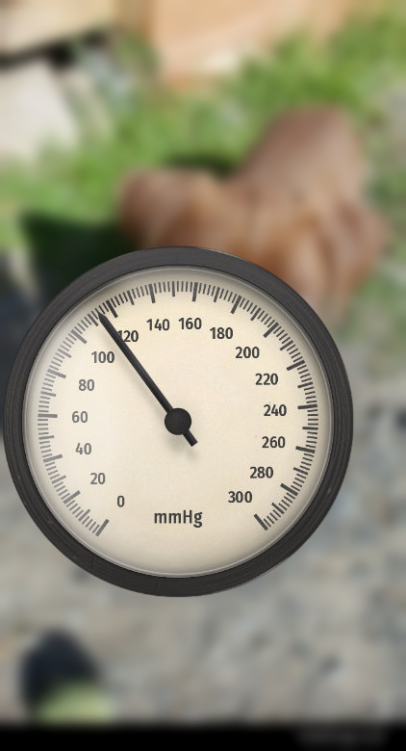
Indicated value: 114 mmHg
